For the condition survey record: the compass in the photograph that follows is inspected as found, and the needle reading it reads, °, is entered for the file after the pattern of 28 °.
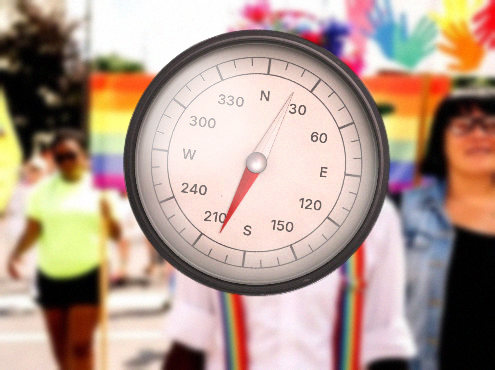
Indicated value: 200 °
